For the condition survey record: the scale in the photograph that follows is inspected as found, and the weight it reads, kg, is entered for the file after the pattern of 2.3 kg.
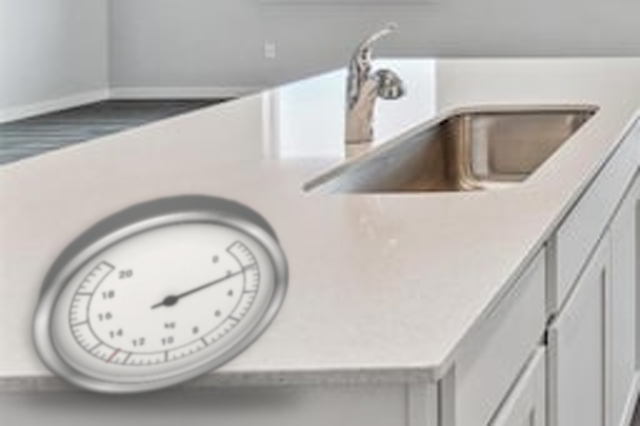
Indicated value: 2 kg
